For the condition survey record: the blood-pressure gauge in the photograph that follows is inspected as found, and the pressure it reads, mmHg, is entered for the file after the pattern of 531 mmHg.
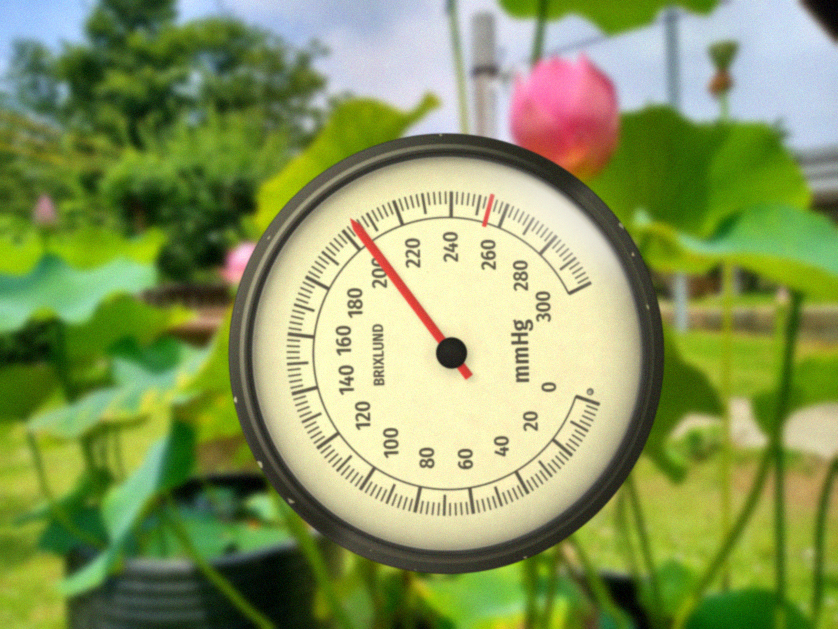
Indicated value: 204 mmHg
